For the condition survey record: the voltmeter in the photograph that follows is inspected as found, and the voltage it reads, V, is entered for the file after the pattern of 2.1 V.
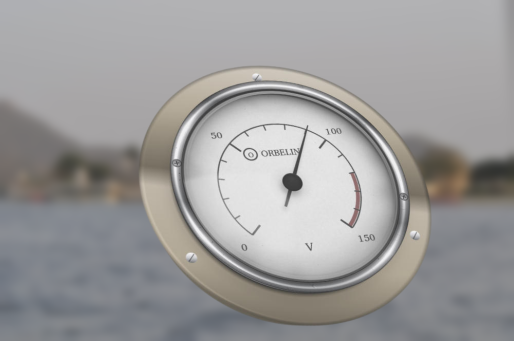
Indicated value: 90 V
